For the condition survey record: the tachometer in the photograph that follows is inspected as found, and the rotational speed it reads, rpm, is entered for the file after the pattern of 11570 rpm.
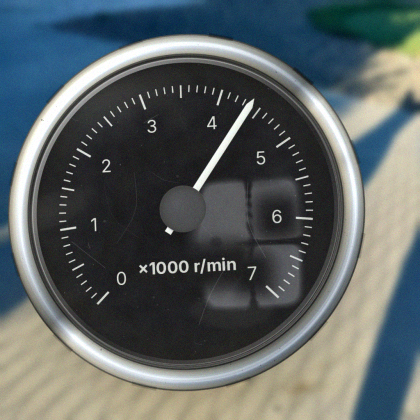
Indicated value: 4400 rpm
